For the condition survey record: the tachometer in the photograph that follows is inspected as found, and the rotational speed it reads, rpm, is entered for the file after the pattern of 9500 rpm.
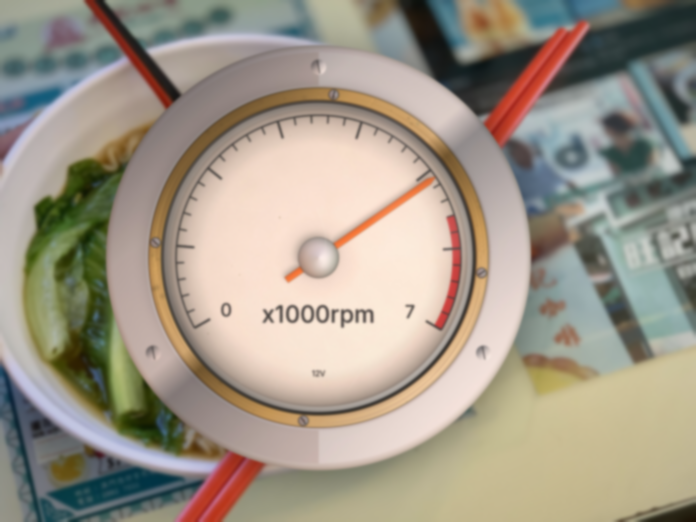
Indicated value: 5100 rpm
